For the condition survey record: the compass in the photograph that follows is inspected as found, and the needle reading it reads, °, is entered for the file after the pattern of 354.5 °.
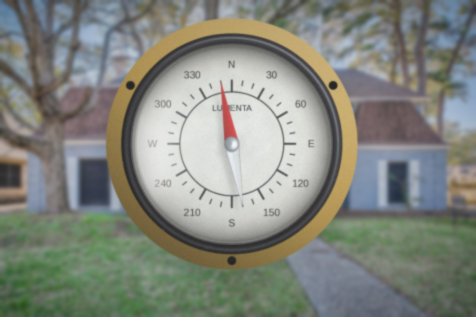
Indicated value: 350 °
